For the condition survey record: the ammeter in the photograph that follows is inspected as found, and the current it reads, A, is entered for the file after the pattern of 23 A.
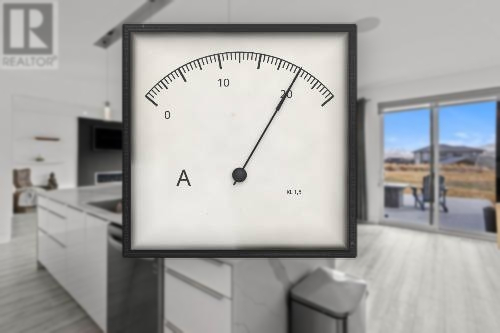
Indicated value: 20 A
